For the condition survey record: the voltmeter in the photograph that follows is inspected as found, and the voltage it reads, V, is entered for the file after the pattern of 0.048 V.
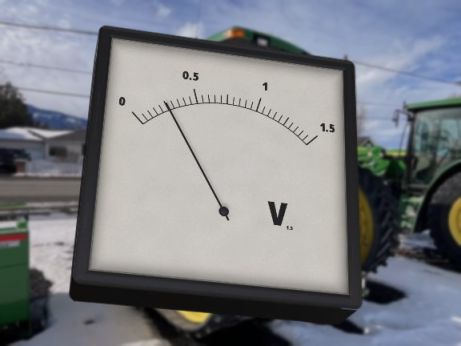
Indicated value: 0.25 V
